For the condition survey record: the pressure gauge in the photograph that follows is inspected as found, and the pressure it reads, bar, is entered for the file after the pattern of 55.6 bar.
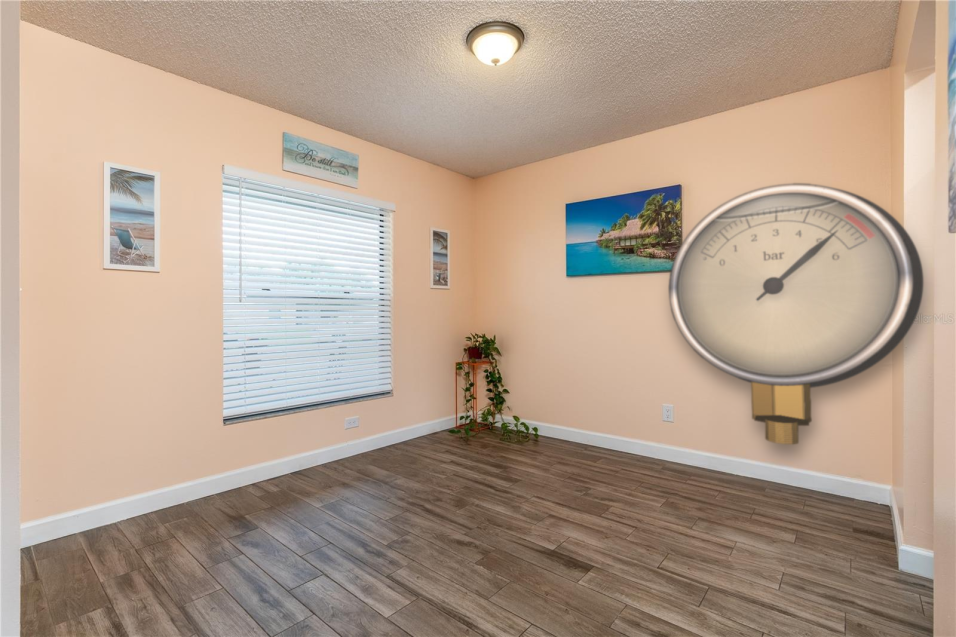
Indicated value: 5.2 bar
